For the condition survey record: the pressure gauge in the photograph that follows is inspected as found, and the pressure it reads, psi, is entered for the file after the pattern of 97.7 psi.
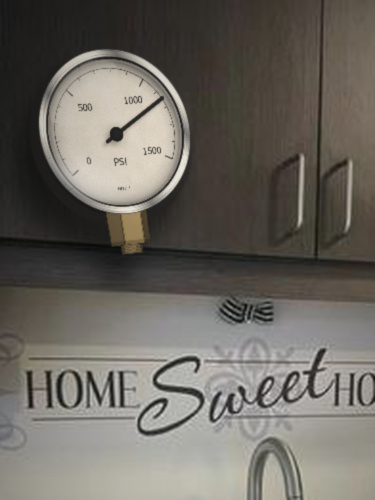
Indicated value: 1150 psi
